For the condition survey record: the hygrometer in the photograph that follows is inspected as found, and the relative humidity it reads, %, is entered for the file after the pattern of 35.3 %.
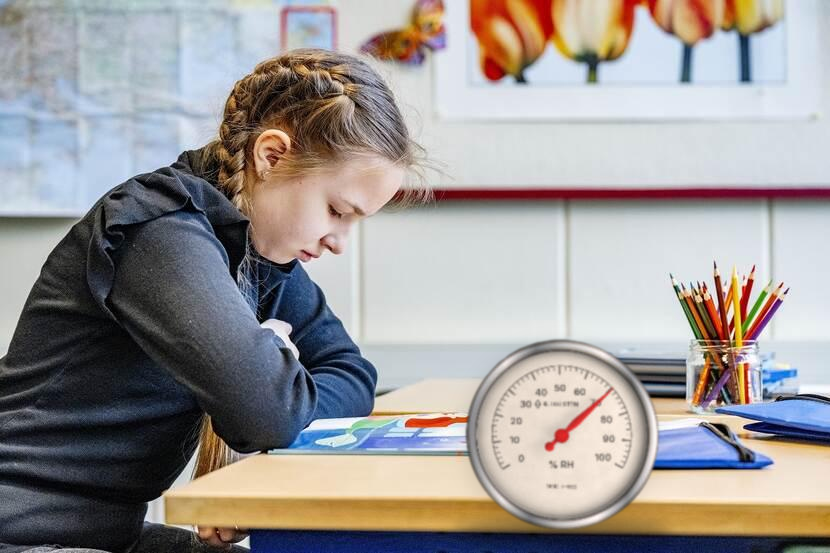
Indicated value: 70 %
